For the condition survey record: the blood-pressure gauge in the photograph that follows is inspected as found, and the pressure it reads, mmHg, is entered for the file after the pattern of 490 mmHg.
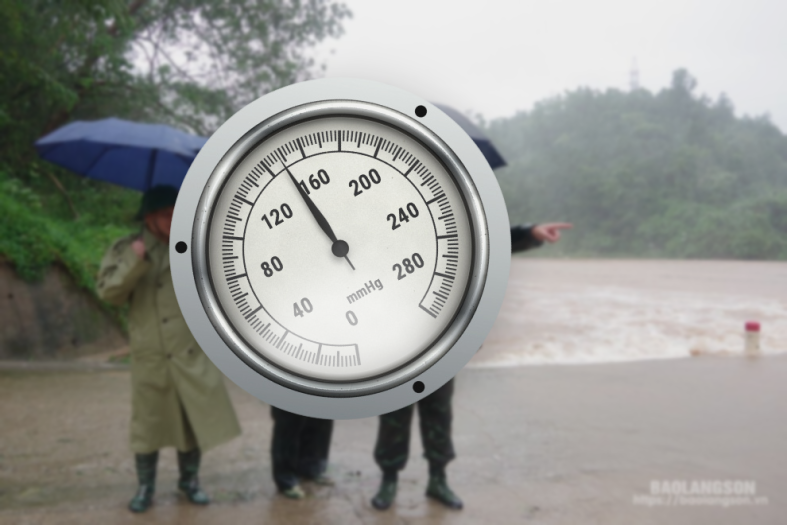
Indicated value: 148 mmHg
